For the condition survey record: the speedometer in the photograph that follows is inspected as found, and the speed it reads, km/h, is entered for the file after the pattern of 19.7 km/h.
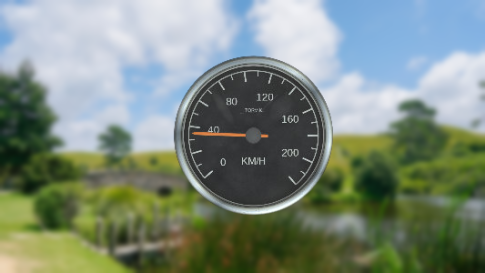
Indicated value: 35 km/h
